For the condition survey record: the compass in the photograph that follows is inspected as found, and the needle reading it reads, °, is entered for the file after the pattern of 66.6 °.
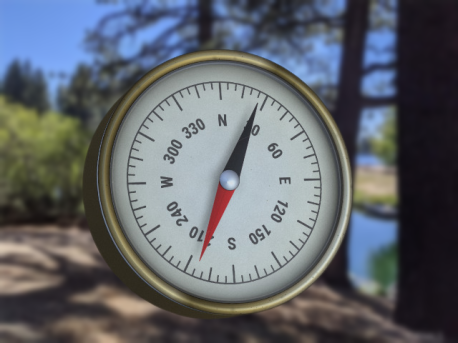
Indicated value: 205 °
